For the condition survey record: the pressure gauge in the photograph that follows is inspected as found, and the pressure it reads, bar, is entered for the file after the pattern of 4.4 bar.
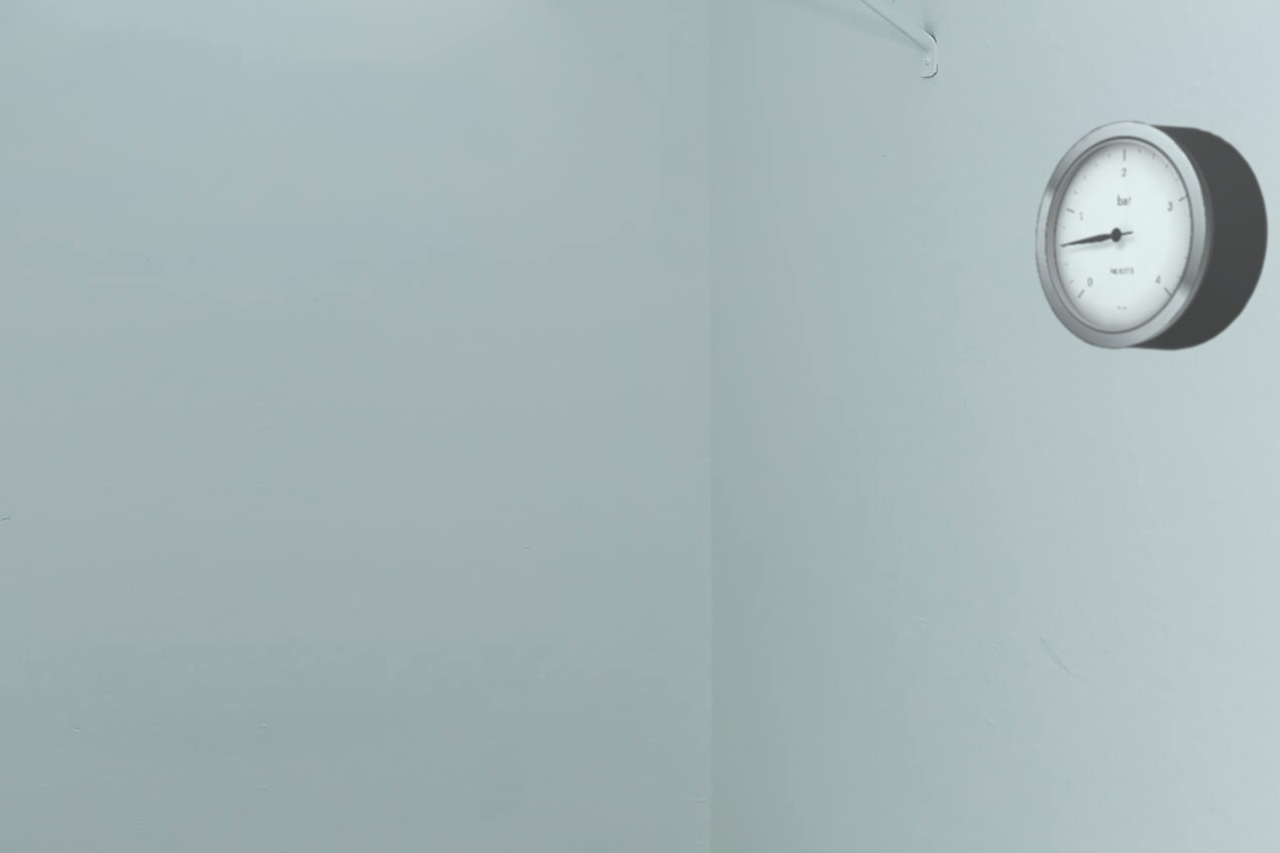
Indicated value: 0.6 bar
